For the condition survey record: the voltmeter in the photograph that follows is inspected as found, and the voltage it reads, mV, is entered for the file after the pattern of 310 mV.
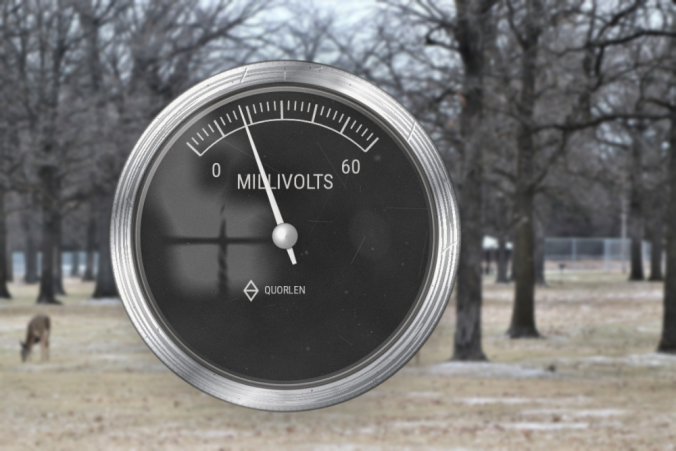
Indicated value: 18 mV
